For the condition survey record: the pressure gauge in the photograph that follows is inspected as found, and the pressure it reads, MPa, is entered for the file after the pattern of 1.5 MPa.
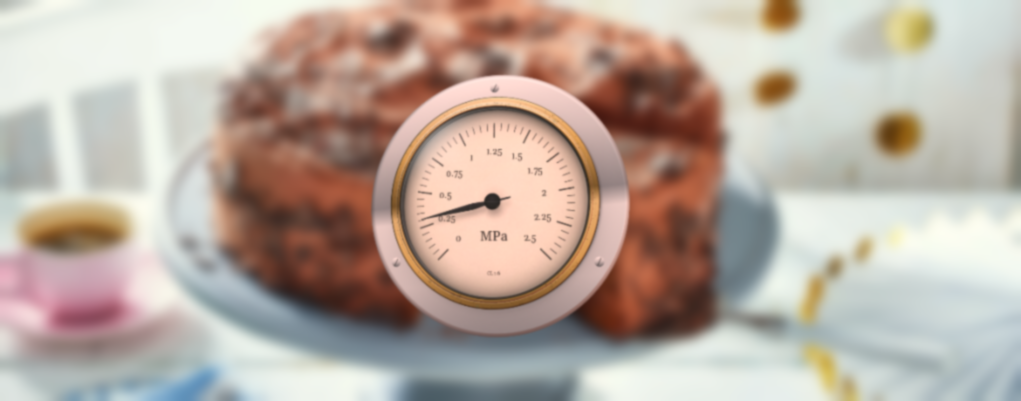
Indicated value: 0.3 MPa
